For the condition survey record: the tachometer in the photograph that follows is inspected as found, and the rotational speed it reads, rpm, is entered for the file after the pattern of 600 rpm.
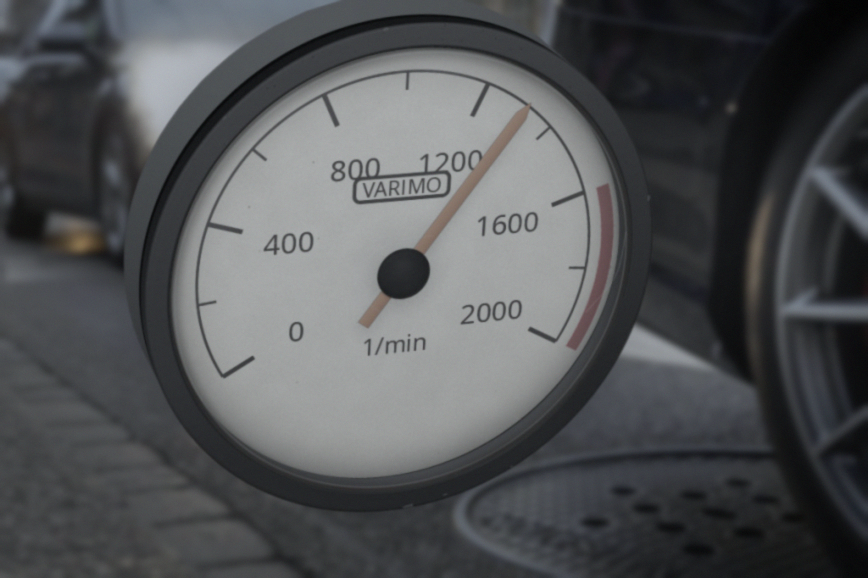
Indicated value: 1300 rpm
